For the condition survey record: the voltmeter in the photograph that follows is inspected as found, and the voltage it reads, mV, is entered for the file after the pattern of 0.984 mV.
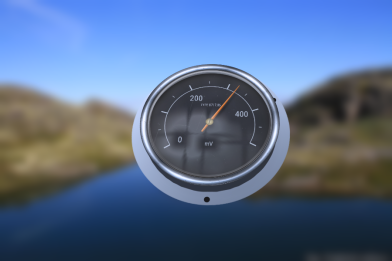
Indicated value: 325 mV
